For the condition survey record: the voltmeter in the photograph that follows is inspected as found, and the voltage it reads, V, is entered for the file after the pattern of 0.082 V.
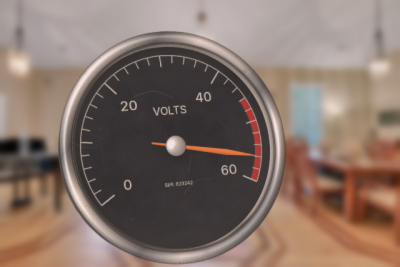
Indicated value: 56 V
